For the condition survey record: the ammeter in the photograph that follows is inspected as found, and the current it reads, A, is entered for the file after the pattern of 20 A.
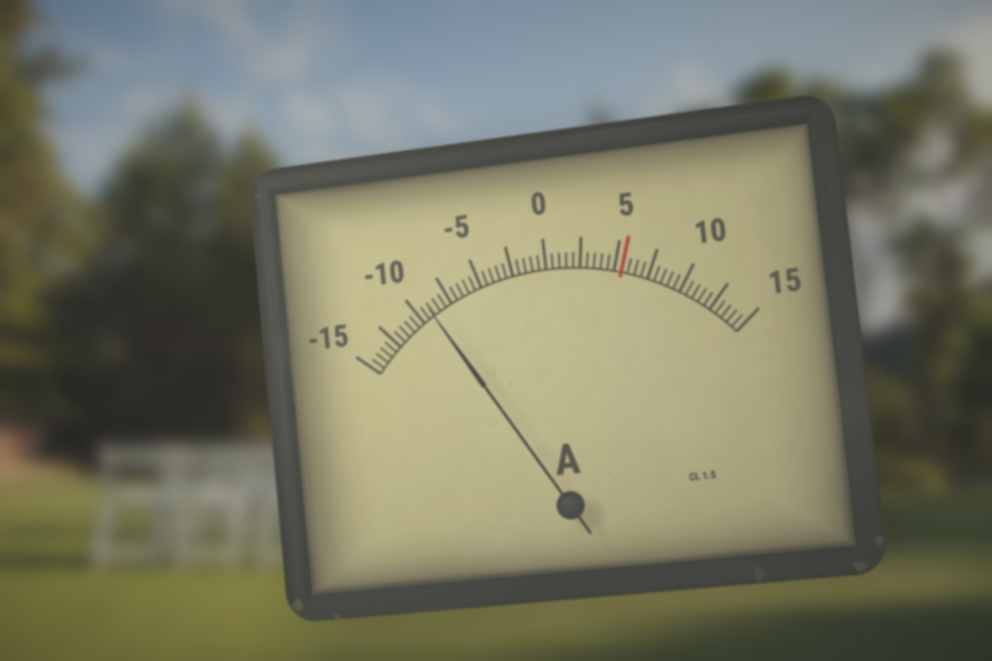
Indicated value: -9 A
